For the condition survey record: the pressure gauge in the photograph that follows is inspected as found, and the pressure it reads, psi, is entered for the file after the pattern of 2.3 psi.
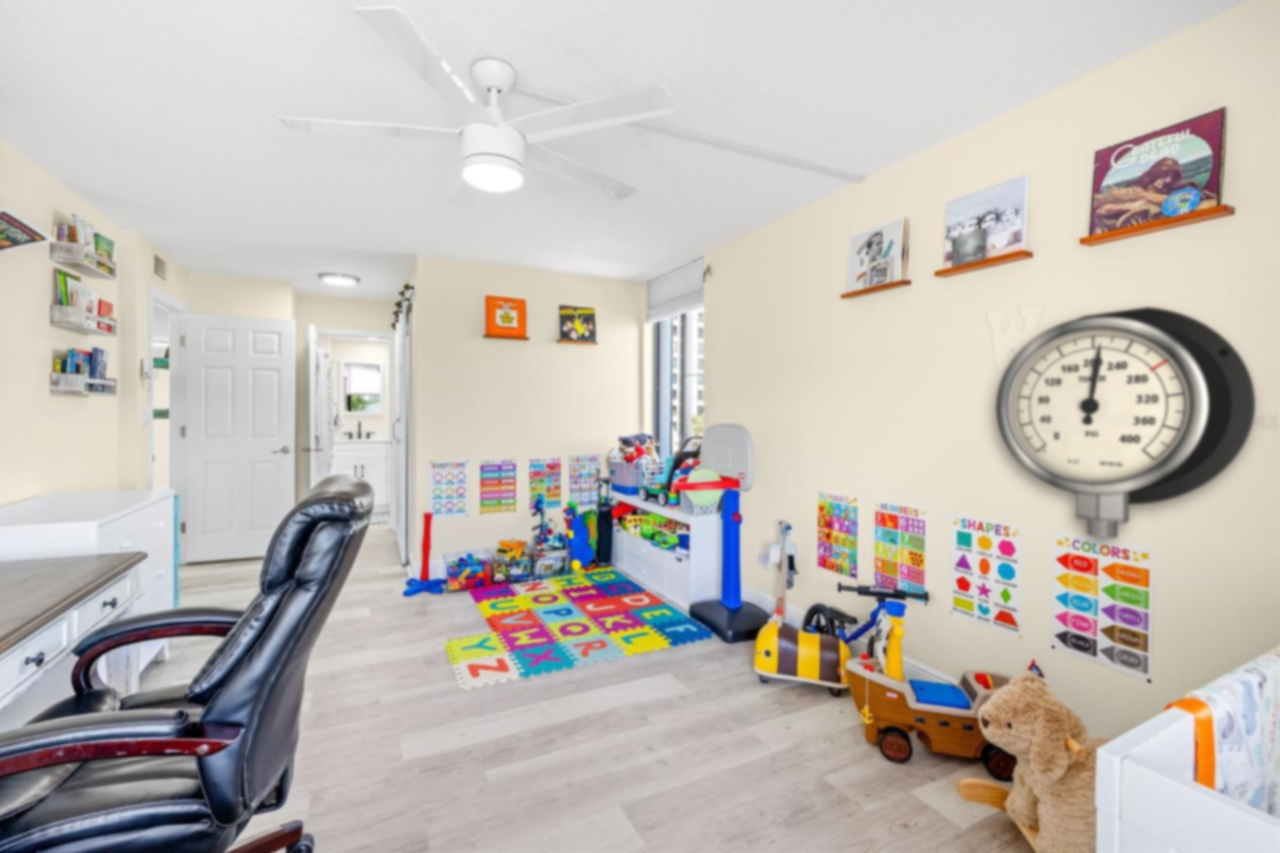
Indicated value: 210 psi
